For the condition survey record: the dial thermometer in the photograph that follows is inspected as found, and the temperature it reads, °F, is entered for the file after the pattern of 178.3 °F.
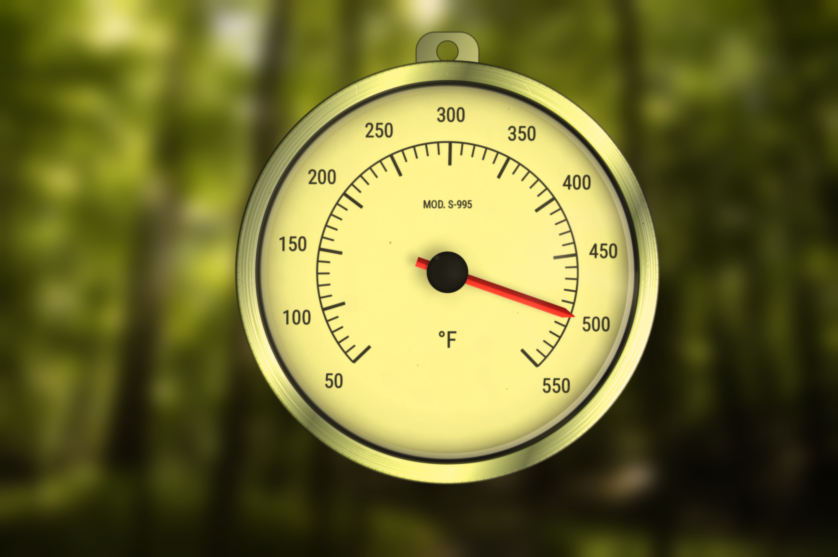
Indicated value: 500 °F
